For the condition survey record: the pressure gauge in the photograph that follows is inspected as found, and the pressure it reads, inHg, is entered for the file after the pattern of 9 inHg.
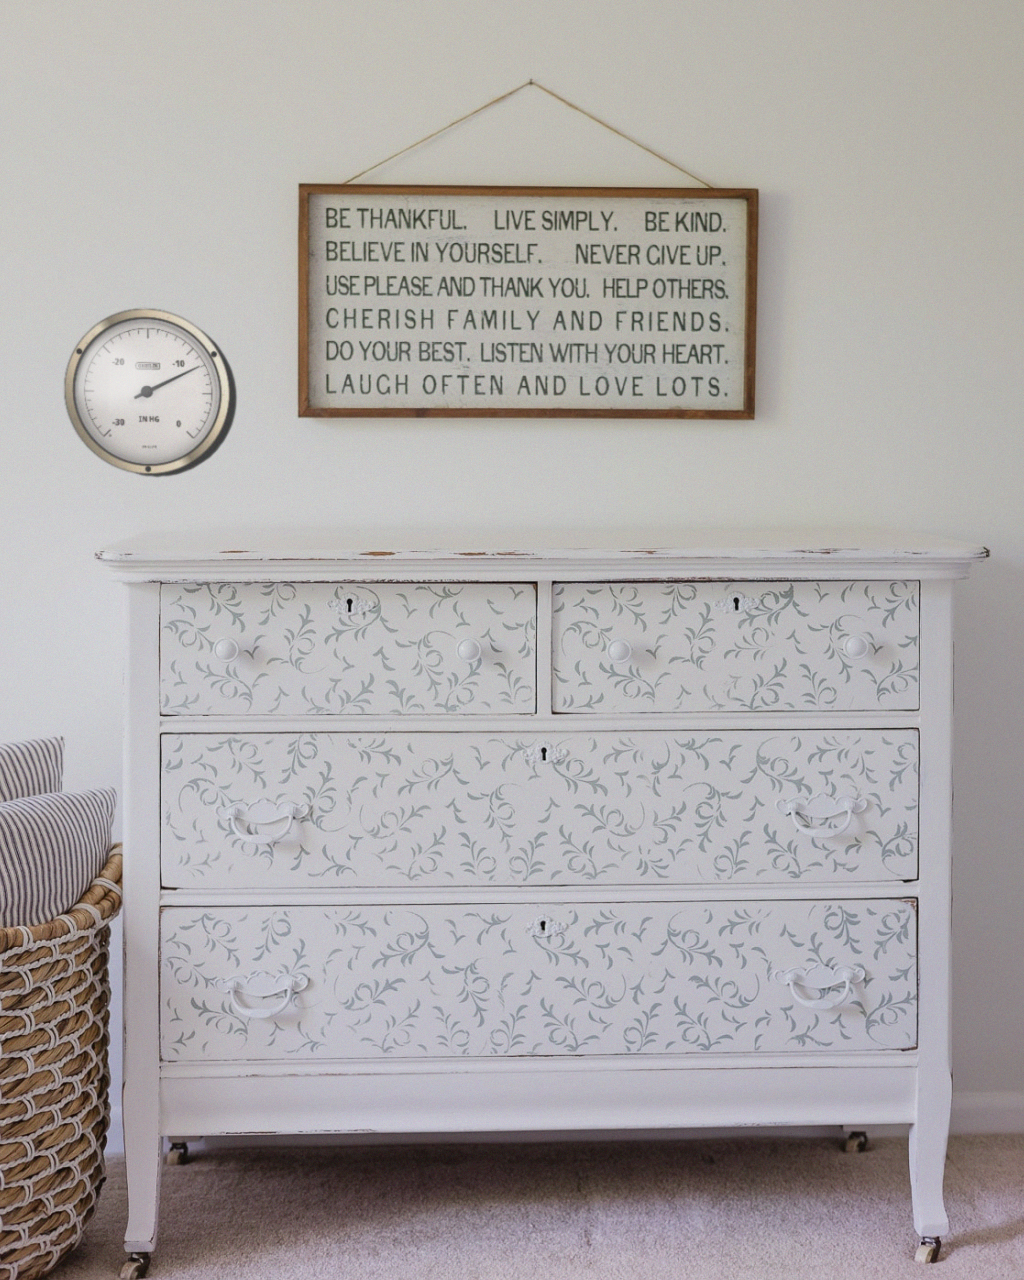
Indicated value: -8 inHg
